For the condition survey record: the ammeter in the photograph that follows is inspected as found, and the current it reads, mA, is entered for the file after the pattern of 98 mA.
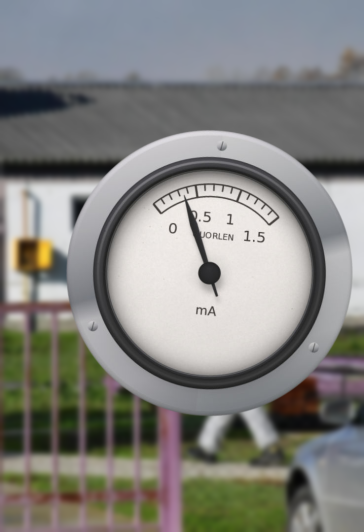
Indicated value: 0.35 mA
